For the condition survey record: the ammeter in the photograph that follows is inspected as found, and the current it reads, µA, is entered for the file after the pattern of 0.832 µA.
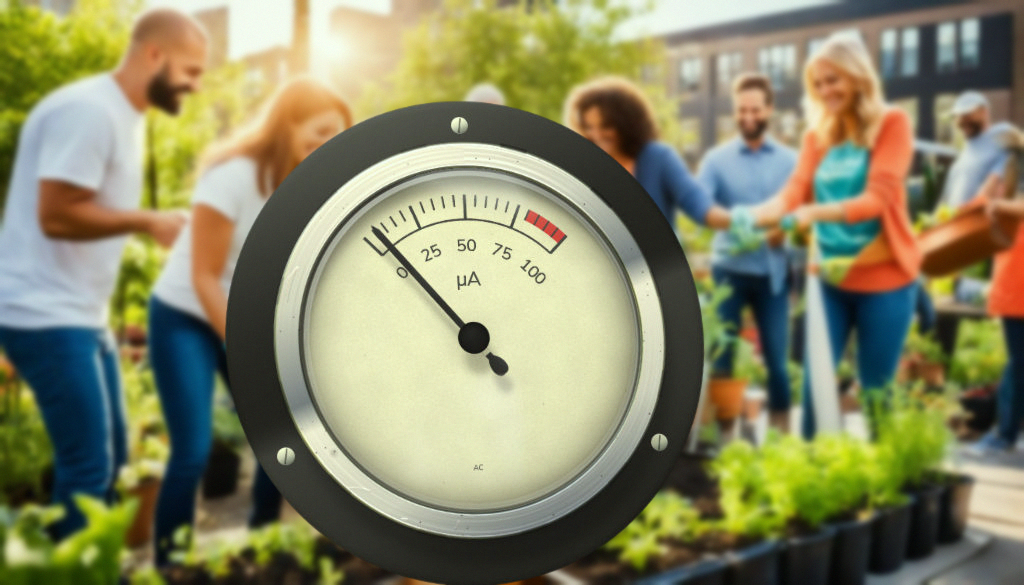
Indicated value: 5 µA
